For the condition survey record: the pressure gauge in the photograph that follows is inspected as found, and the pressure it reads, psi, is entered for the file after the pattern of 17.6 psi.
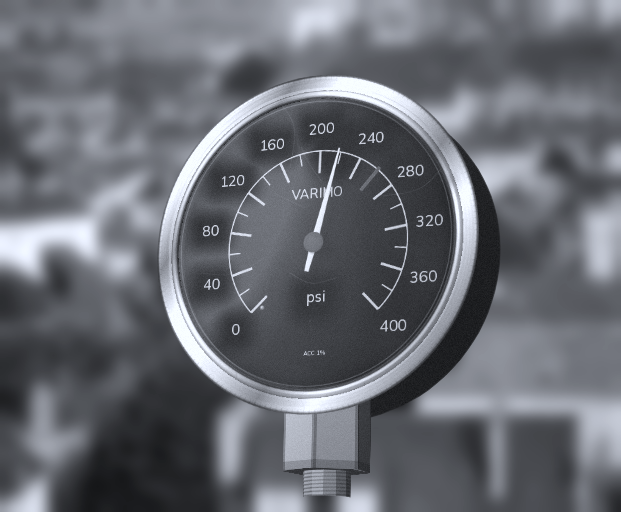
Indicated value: 220 psi
